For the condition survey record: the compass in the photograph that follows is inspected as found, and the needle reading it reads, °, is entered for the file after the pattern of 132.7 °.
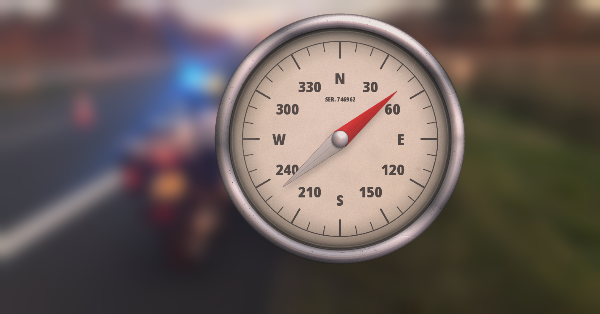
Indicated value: 50 °
